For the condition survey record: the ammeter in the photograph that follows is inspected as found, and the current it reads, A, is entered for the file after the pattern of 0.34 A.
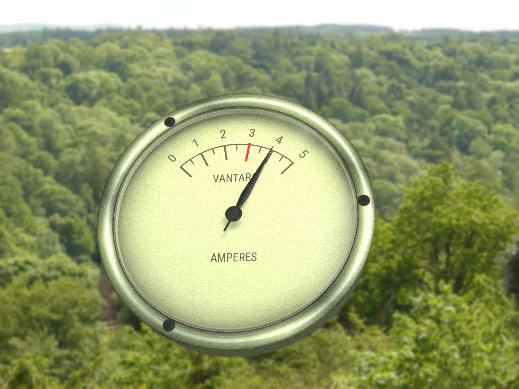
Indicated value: 4 A
